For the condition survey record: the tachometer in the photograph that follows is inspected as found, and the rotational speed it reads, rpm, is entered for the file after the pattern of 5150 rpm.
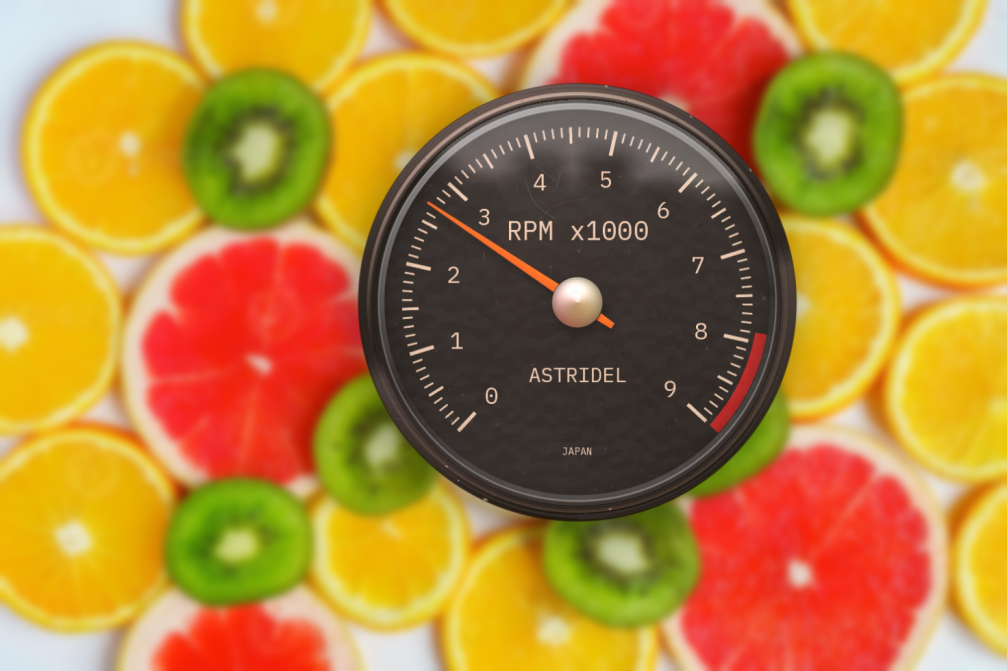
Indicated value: 2700 rpm
